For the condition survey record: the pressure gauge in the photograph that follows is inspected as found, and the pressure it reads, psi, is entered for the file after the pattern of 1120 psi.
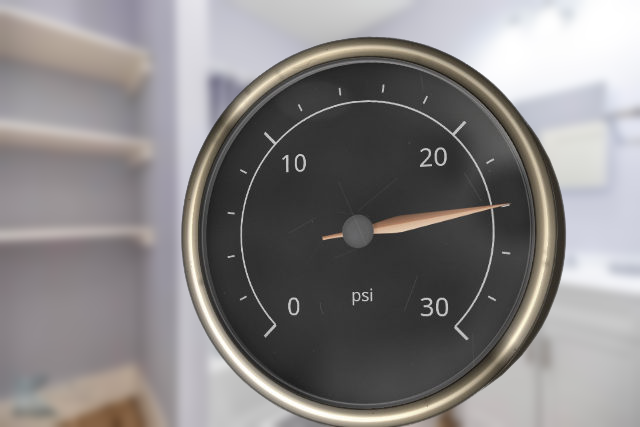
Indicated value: 24 psi
